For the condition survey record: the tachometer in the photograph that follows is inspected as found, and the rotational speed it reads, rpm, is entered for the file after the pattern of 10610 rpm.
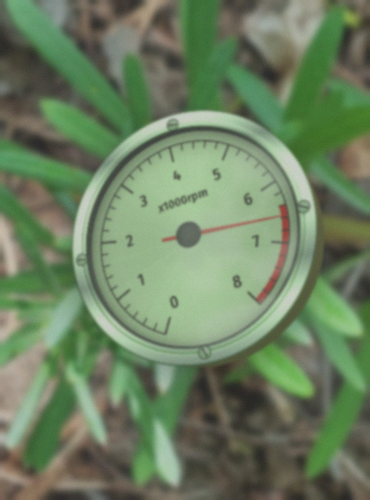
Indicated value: 6600 rpm
